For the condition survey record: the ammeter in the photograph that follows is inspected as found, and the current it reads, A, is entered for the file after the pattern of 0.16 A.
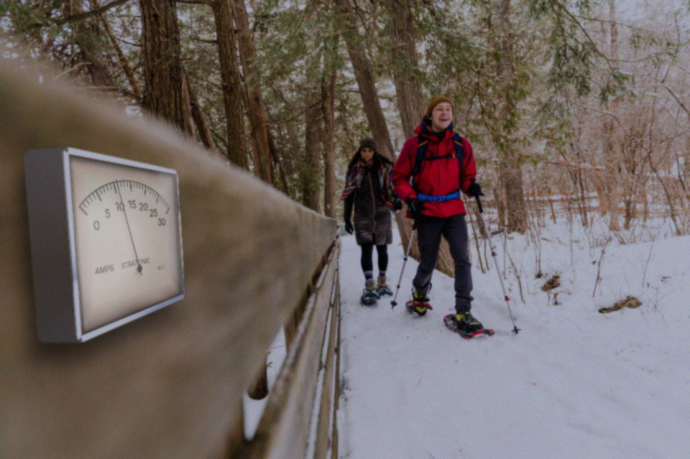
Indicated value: 10 A
